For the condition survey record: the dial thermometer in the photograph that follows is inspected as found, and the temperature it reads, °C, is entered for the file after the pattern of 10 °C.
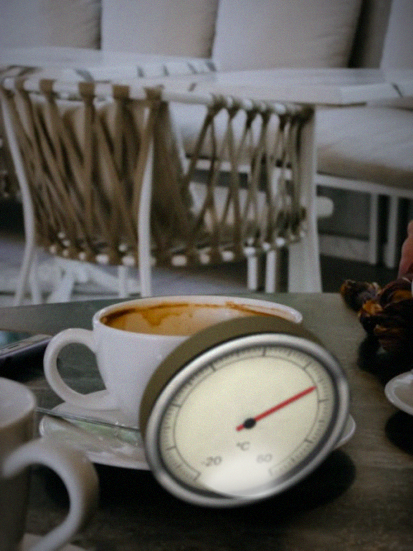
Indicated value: 35 °C
